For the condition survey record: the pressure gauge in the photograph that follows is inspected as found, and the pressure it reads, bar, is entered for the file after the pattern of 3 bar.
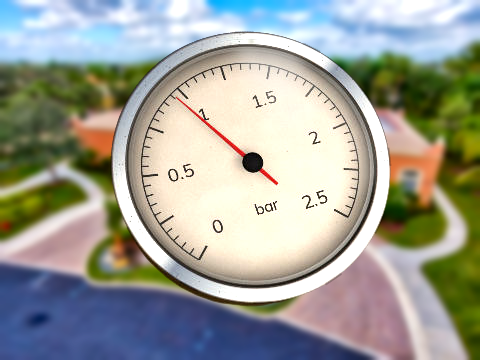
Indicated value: 0.95 bar
